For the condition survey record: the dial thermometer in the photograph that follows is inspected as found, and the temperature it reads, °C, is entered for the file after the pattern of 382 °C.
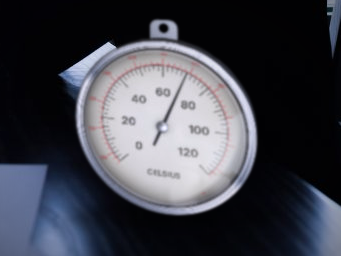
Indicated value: 70 °C
